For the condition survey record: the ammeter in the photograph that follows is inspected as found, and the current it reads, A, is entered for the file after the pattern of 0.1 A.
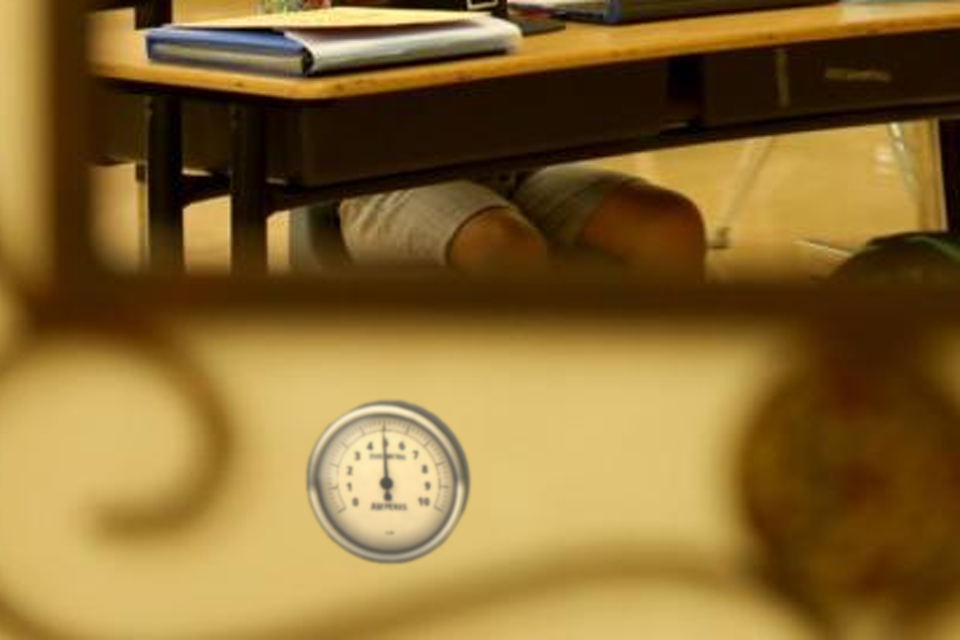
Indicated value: 5 A
